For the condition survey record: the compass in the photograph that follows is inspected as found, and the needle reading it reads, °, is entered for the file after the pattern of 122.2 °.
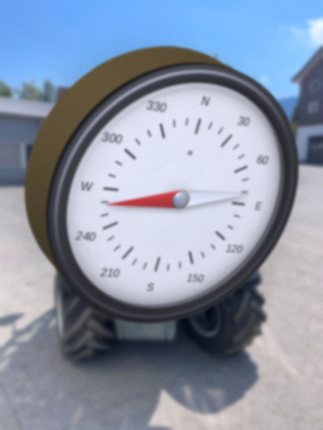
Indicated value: 260 °
